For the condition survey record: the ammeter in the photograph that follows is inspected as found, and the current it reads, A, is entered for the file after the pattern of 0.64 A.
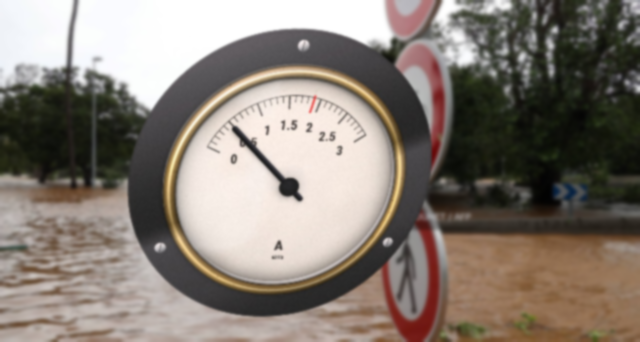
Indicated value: 0.5 A
